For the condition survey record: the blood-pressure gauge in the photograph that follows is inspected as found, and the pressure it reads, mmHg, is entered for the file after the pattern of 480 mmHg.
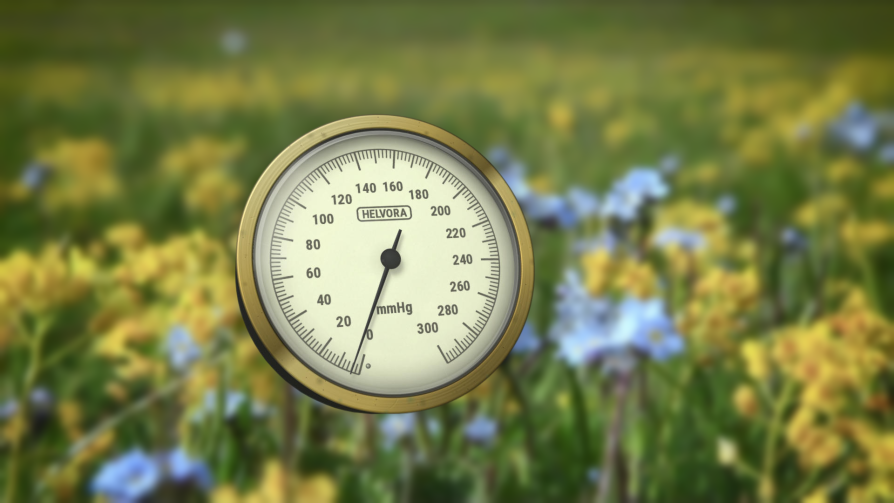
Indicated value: 4 mmHg
